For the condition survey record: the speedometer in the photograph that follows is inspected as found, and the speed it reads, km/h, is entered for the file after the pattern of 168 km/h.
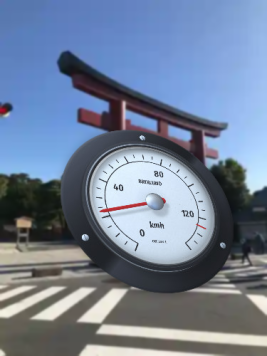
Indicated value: 22.5 km/h
